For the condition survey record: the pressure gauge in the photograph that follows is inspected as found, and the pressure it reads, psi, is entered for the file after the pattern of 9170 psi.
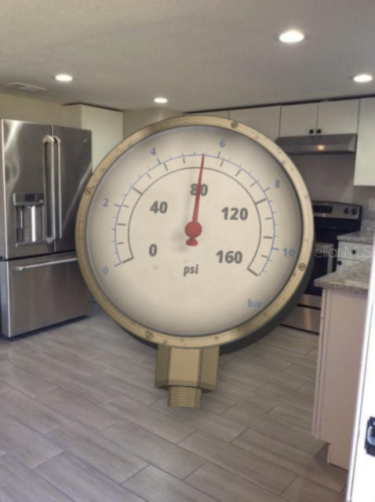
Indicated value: 80 psi
